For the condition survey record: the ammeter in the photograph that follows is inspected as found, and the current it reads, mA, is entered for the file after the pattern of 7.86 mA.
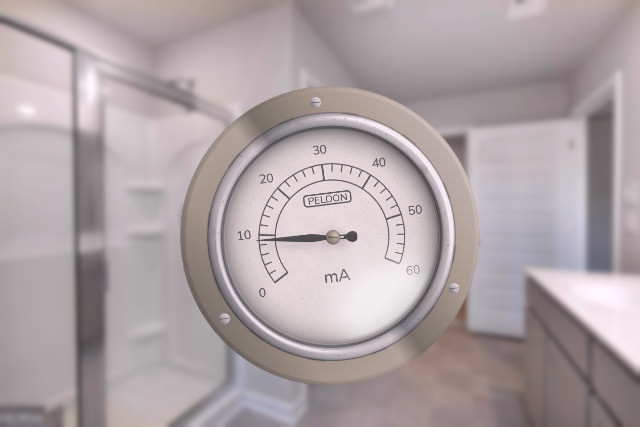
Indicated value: 9 mA
